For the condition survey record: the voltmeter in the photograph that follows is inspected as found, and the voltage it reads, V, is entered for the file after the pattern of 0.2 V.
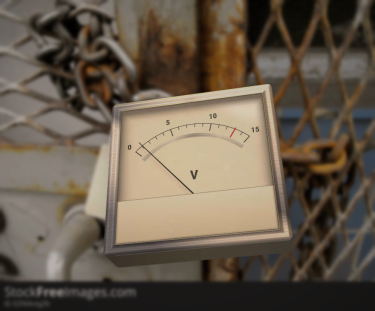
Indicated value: 1 V
